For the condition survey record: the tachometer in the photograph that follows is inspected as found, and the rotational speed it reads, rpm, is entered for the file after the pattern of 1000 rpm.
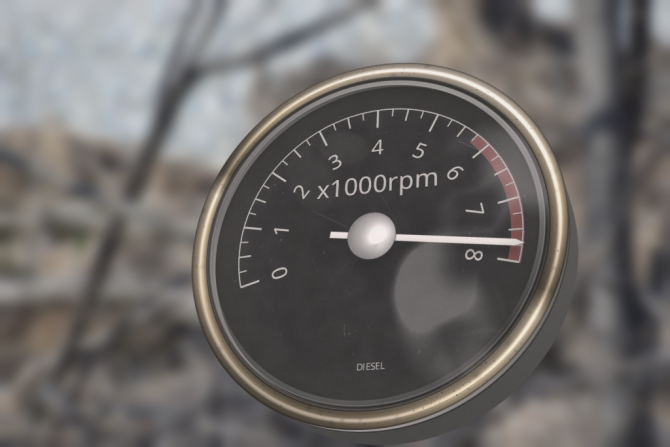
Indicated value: 7750 rpm
